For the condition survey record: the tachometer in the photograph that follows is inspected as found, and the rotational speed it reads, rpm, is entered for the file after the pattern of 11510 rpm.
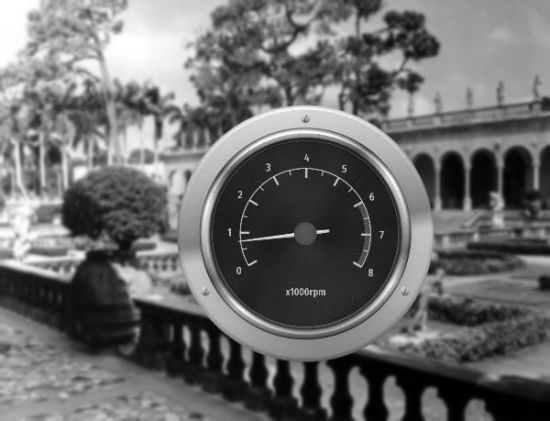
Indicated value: 750 rpm
